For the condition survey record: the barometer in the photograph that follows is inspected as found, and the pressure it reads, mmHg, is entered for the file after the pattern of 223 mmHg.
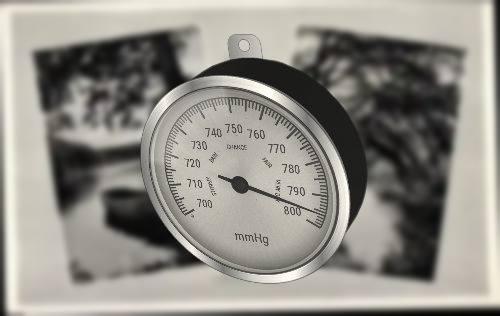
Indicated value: 795 mmHg
